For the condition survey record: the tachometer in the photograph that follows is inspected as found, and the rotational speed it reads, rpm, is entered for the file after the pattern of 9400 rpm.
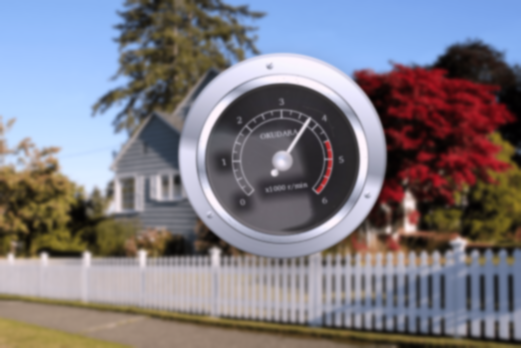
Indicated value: 3750 rpm
